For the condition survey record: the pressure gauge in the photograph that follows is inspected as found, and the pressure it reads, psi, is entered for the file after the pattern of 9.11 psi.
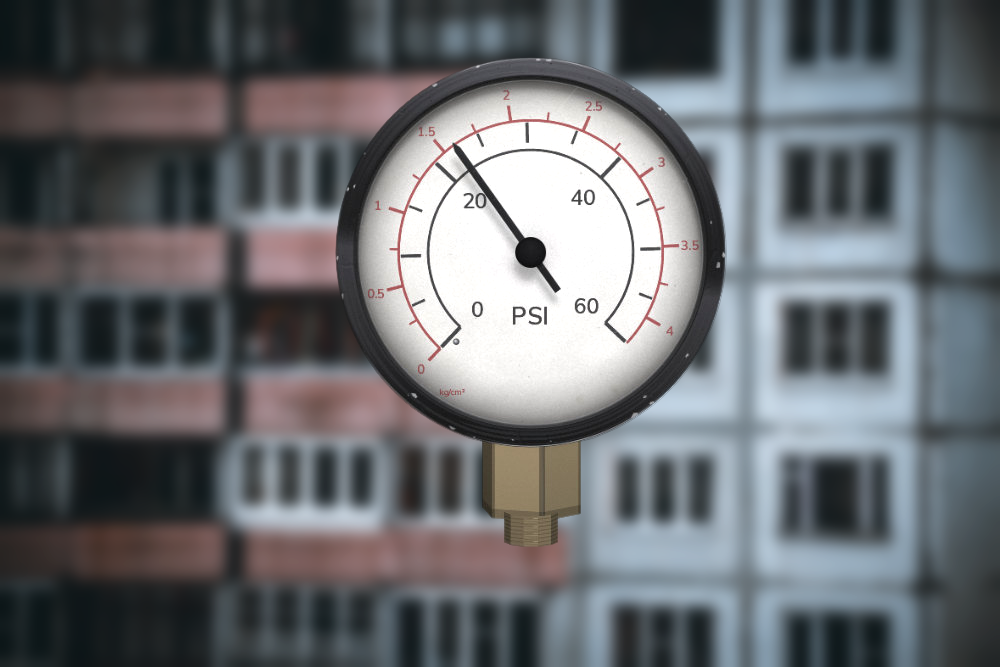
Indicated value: 22.5 psi
